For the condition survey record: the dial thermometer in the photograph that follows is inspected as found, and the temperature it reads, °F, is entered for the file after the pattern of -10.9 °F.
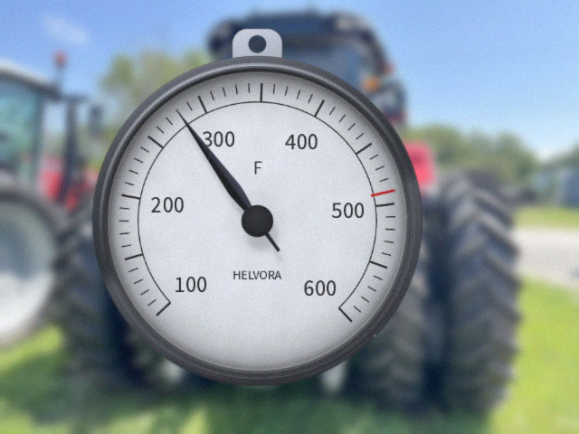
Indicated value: 280 °F
